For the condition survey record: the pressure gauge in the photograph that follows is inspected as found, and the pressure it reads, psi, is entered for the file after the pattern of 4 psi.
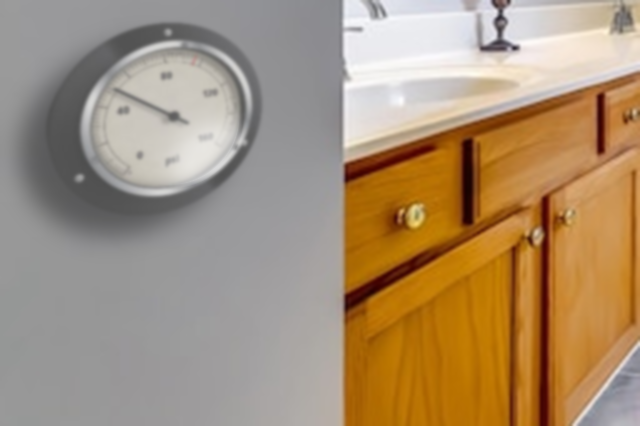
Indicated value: 50 psi
